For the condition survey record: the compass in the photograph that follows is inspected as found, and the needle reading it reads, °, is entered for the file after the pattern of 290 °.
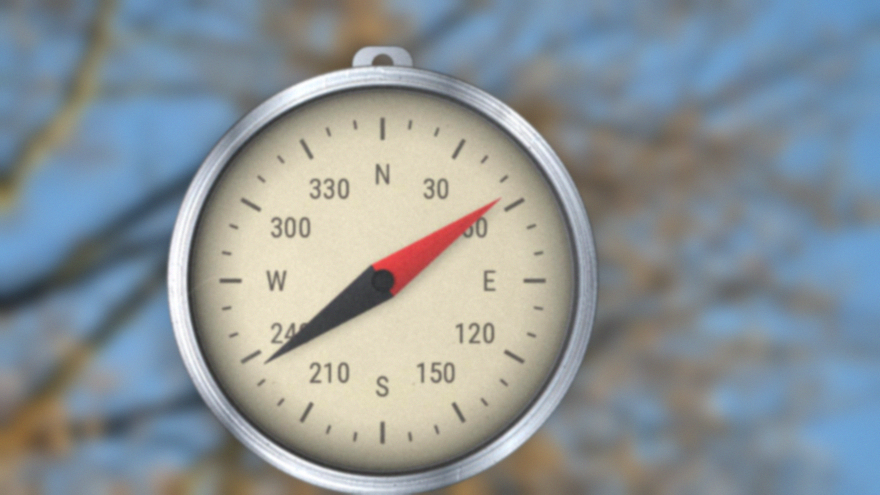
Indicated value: 55 °
